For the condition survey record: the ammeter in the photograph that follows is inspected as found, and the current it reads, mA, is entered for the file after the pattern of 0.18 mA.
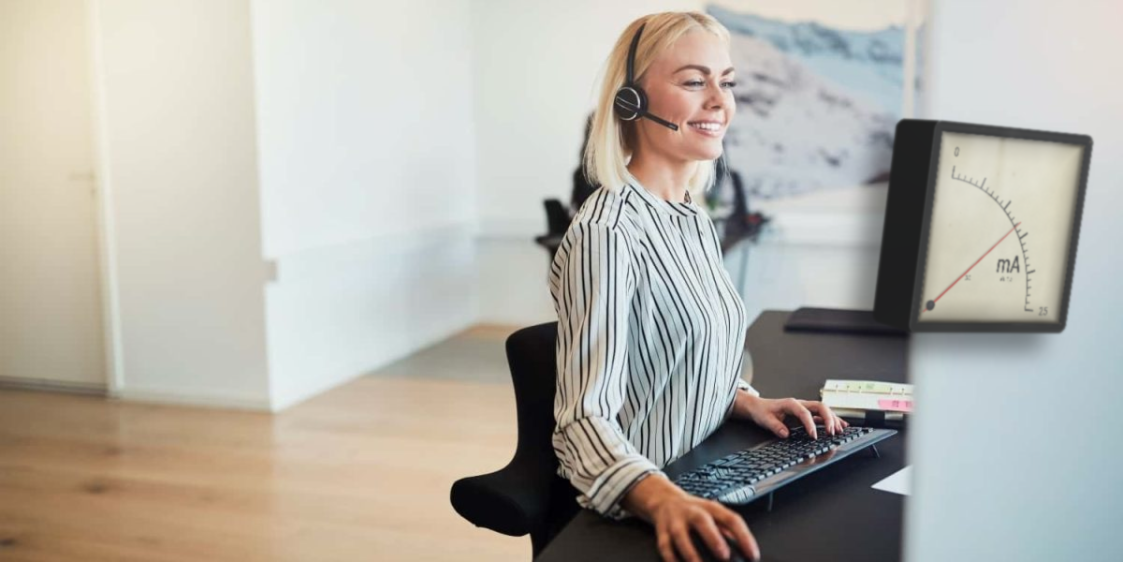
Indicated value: 13 mA
